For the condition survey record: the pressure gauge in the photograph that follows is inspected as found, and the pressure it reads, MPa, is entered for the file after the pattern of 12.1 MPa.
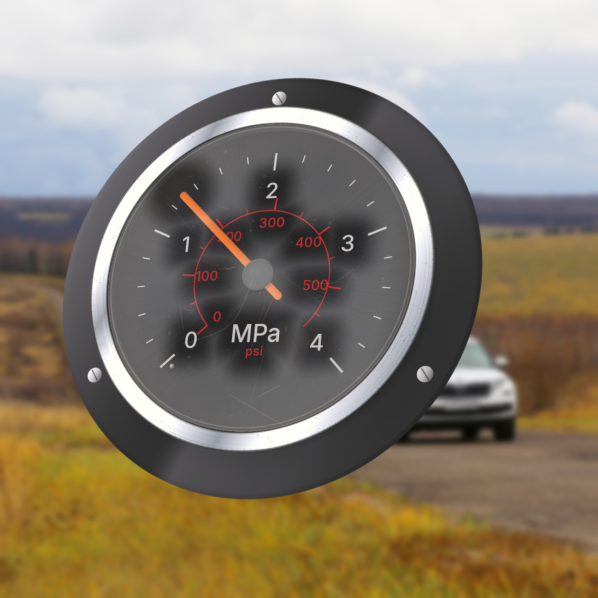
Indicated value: 1.3 MPa
